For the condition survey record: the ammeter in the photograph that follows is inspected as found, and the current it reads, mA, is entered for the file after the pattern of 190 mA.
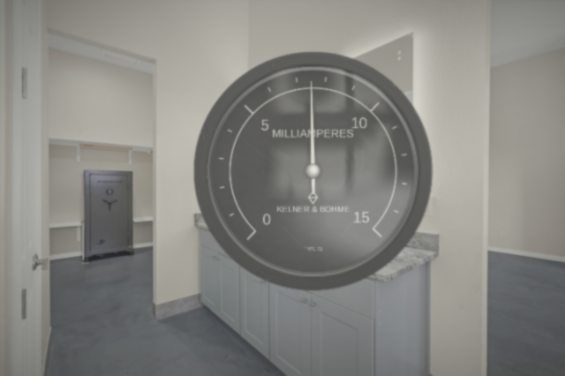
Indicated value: 7.5 mA
